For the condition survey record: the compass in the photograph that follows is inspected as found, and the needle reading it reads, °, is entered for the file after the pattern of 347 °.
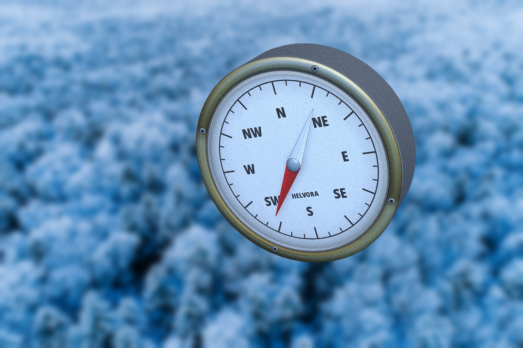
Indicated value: 215 °
